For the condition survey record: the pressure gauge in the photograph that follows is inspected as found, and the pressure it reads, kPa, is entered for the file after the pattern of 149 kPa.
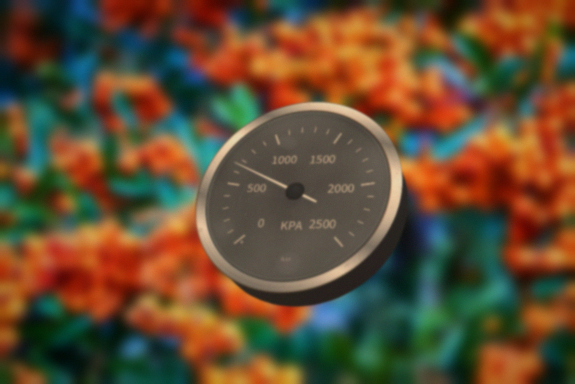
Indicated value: 650 kPa
